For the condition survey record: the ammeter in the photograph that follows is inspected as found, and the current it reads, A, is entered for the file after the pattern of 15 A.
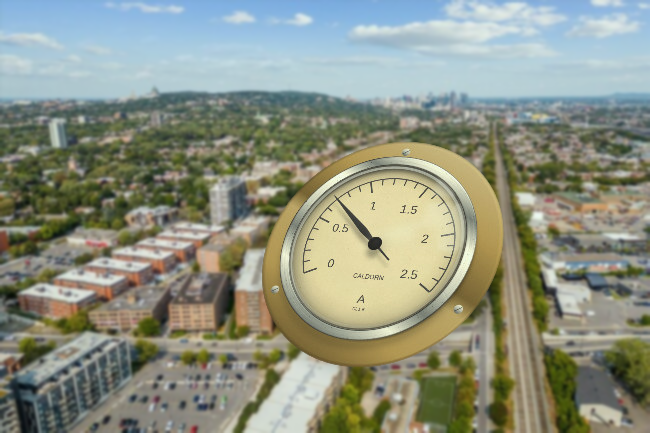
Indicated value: 0.7 A
